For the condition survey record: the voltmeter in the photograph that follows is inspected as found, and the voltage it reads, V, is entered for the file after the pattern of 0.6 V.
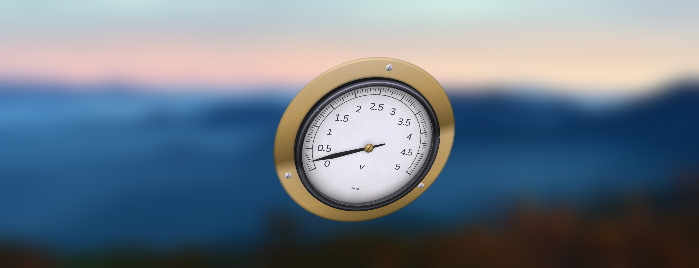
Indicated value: 0.25 V
